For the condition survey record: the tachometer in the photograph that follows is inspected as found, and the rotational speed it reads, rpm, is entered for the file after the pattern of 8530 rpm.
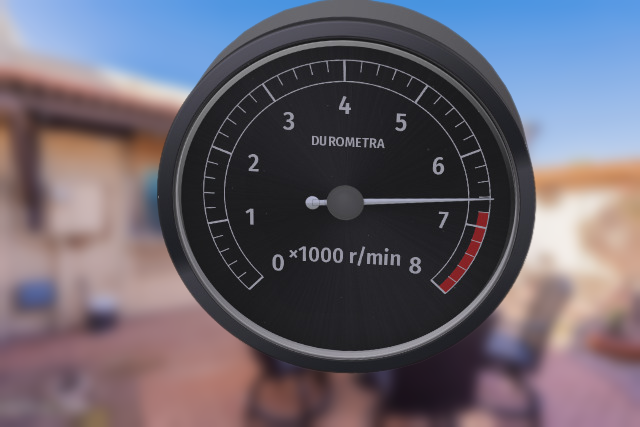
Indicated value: 6600 rpm
